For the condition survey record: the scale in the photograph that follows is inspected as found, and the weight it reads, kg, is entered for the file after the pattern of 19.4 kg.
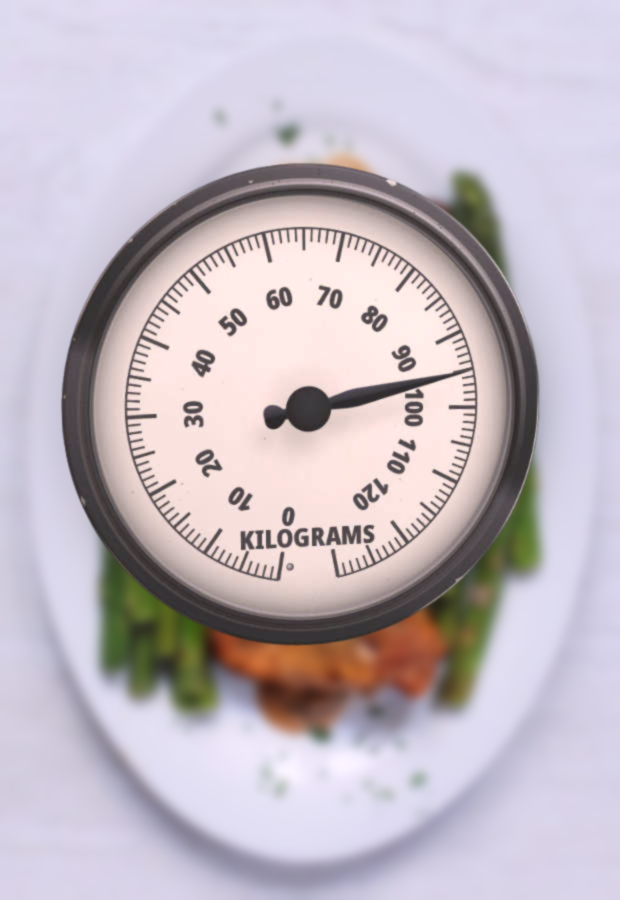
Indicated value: 95 kg
